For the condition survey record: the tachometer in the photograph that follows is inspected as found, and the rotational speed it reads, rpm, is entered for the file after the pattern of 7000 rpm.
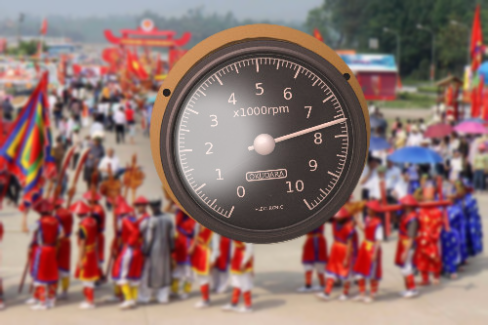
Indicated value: 7600 rpm
